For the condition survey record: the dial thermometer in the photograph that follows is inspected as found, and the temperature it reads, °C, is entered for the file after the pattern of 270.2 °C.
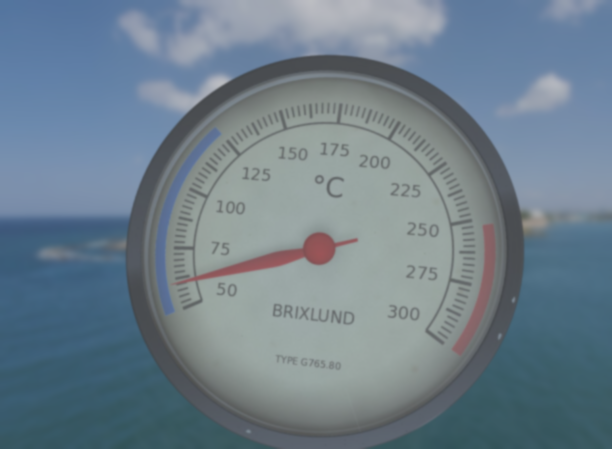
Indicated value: 60 °C
